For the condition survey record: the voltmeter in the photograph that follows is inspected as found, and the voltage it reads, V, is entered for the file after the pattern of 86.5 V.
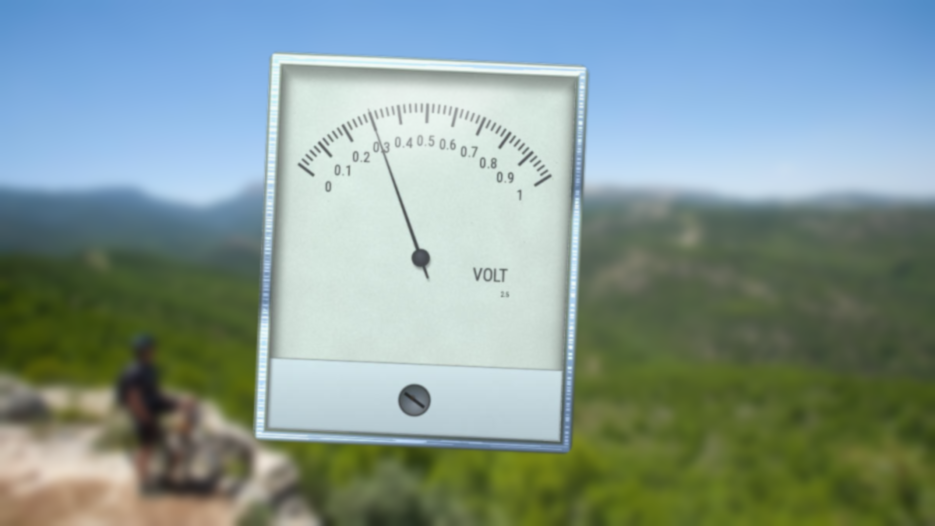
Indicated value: 0.3 V
